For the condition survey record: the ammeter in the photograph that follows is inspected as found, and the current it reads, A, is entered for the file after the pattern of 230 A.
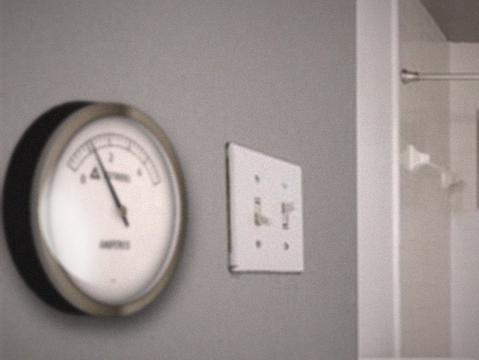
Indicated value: 1 A
